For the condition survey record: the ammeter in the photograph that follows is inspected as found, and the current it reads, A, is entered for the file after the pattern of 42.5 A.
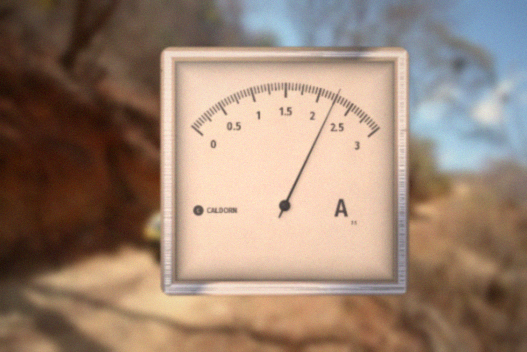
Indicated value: 2.25 A
